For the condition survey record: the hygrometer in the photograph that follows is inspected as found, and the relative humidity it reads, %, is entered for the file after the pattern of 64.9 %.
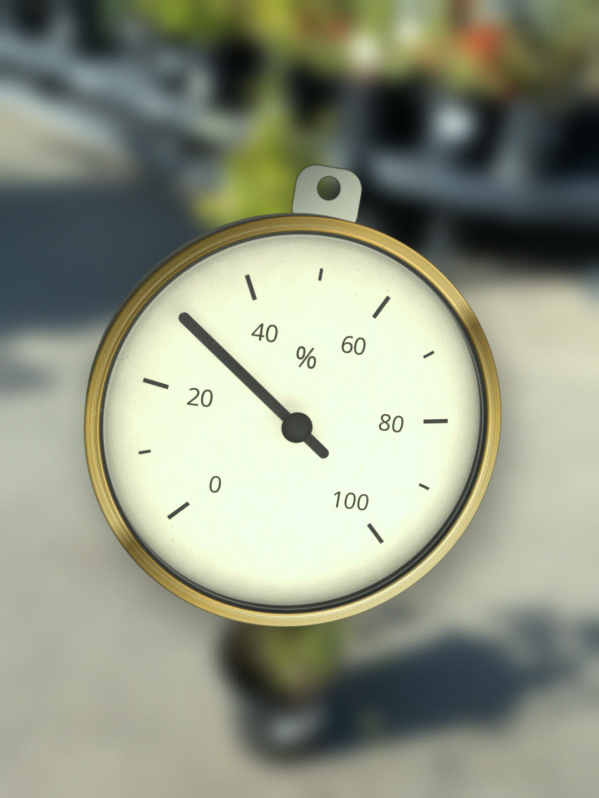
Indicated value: 30 %
